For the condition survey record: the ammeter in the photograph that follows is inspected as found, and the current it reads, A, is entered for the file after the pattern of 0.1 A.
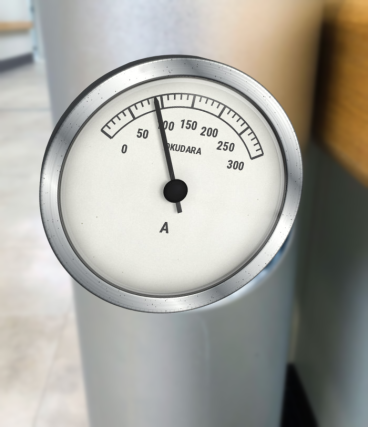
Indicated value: 90 A
